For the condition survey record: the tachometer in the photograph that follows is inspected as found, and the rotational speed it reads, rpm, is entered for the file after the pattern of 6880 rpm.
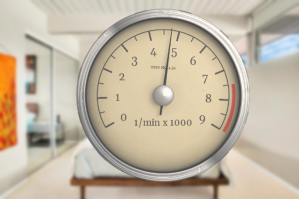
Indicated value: 4750 rpm
